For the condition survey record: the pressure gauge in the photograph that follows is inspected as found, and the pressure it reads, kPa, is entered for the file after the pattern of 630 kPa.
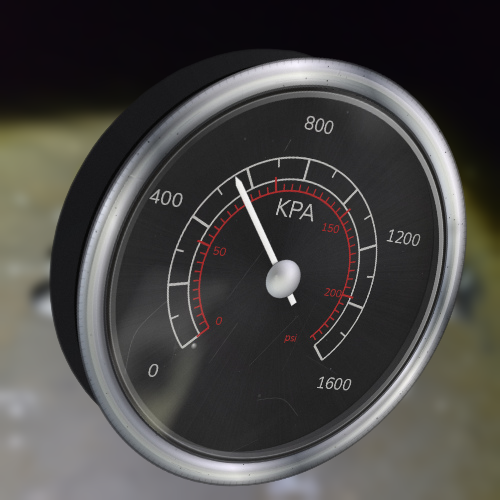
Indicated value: 550 kPa
